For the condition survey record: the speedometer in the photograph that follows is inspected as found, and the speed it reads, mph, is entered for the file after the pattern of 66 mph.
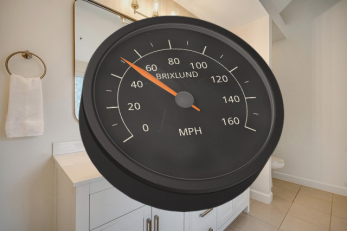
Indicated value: 50 mph
